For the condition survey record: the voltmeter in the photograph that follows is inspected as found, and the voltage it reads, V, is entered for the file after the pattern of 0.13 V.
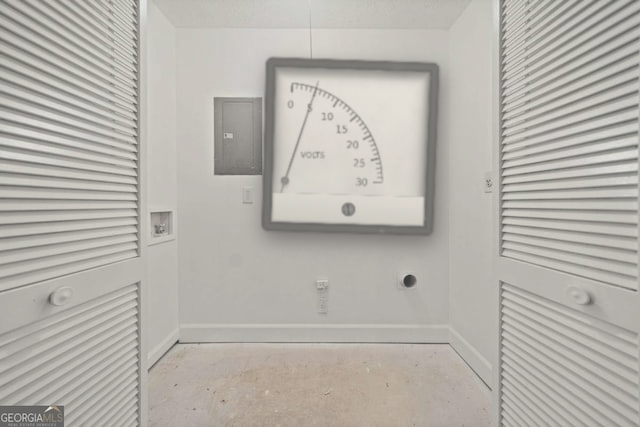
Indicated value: 5 V
